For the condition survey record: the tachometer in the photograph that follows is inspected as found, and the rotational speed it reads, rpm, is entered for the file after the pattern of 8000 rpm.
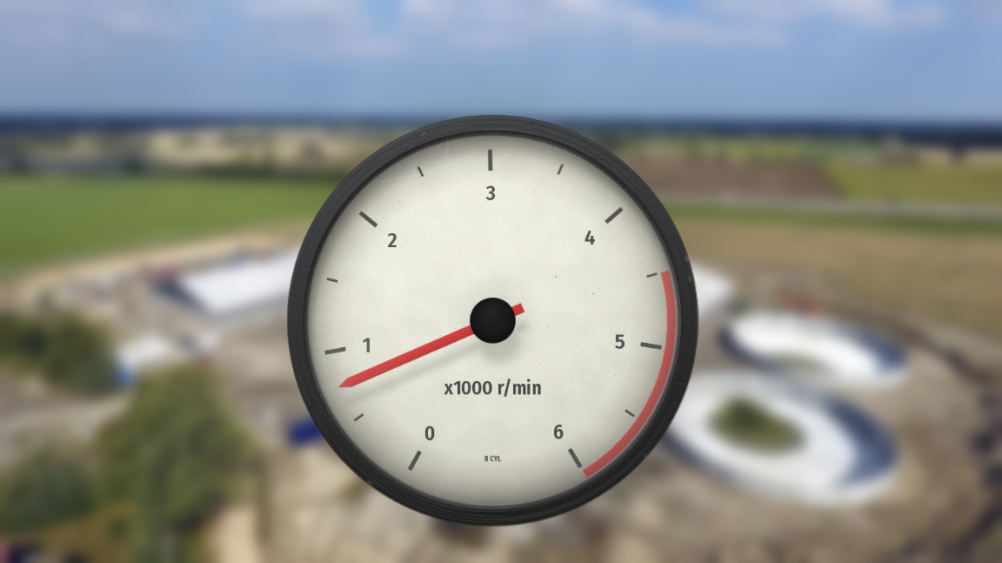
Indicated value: 750 rpm
